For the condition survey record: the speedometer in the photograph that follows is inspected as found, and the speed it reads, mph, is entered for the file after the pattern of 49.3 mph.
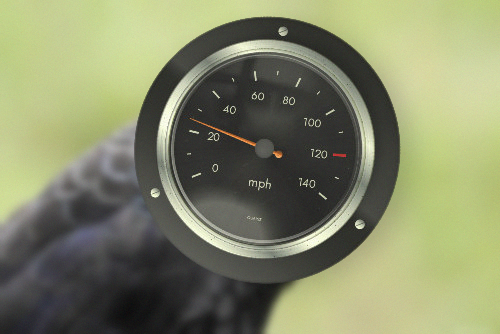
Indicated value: 25 mph
